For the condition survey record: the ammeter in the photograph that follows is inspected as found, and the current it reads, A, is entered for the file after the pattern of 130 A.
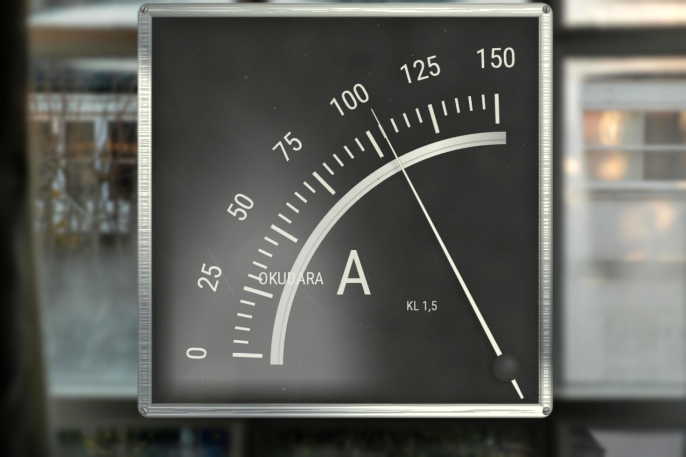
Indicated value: 105 A
